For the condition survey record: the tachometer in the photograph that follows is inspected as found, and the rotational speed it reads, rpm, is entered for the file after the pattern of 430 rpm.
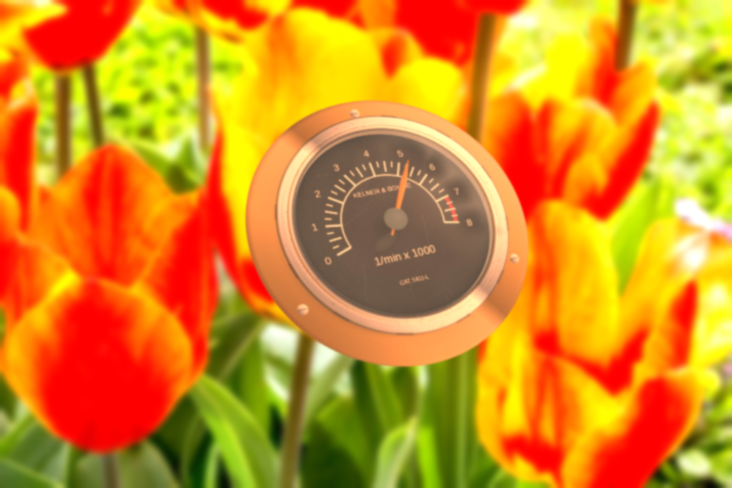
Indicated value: 5250 rpm
